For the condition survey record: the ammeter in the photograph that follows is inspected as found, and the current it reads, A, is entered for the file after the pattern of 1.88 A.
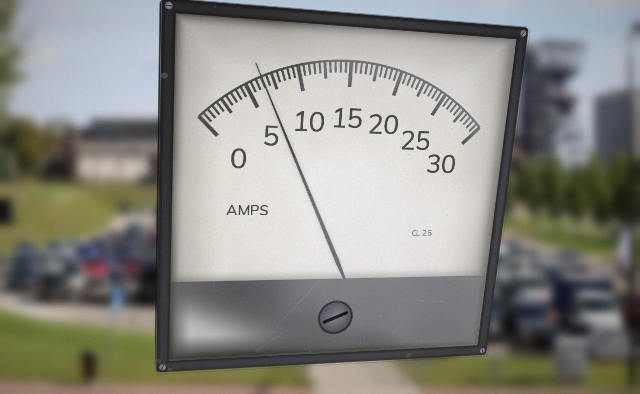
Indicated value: 6.5 A
